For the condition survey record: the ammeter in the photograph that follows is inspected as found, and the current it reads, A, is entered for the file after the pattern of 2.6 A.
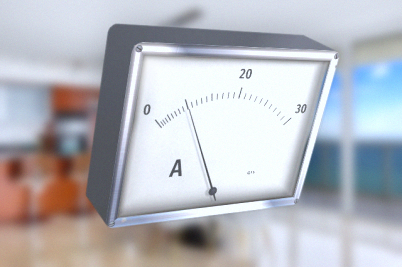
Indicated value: 10 A
